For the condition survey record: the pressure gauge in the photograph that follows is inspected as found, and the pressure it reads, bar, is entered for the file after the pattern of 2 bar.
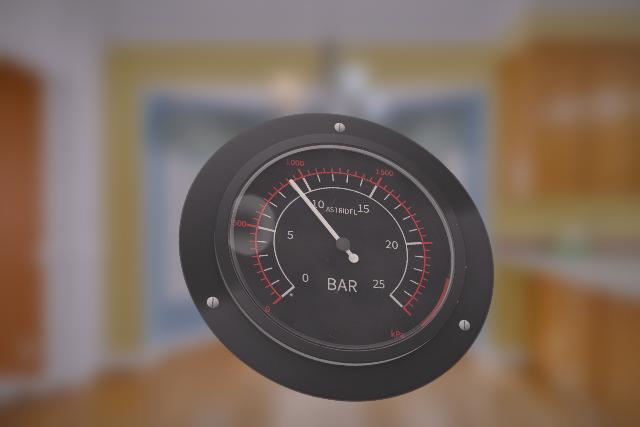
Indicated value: 9 bar
